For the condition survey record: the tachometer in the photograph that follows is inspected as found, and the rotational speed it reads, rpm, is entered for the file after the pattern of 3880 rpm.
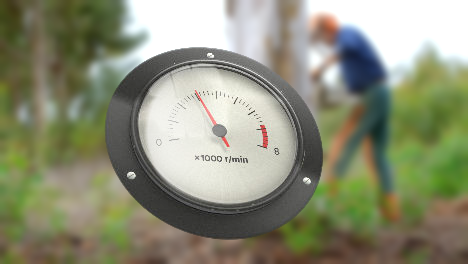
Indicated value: 3000 rpm
